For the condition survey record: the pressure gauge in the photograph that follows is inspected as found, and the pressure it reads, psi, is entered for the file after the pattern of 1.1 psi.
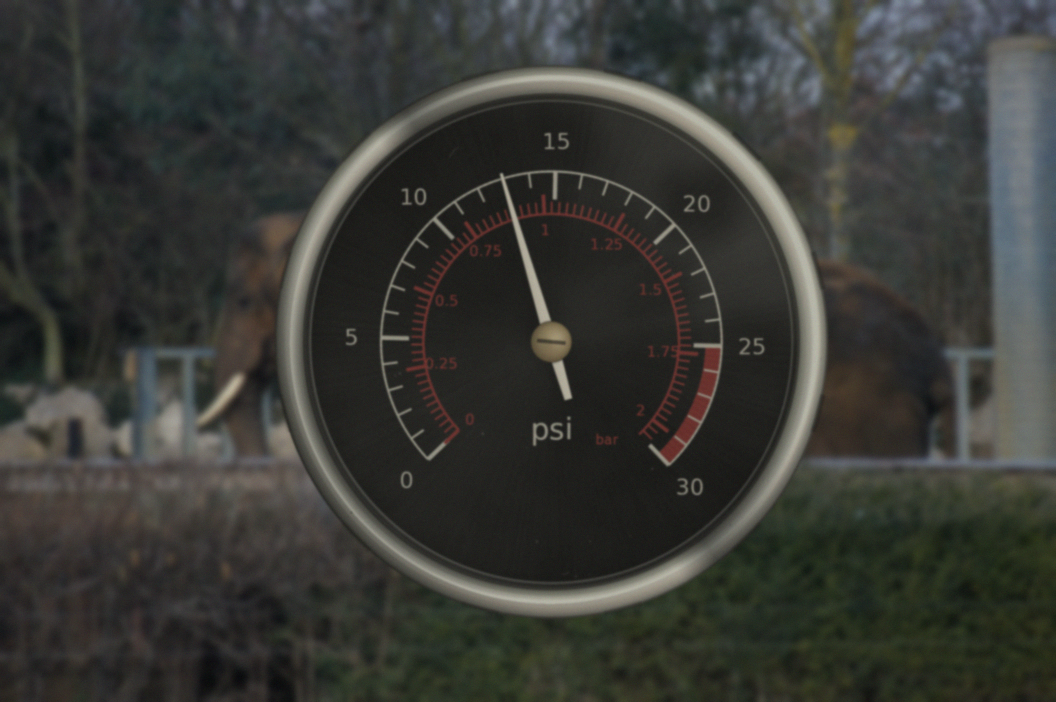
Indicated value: 13 psi
